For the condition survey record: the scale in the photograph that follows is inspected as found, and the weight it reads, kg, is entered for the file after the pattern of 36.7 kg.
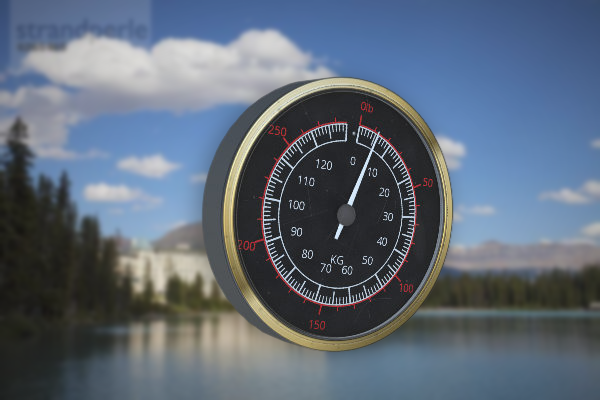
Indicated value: 5 kg
